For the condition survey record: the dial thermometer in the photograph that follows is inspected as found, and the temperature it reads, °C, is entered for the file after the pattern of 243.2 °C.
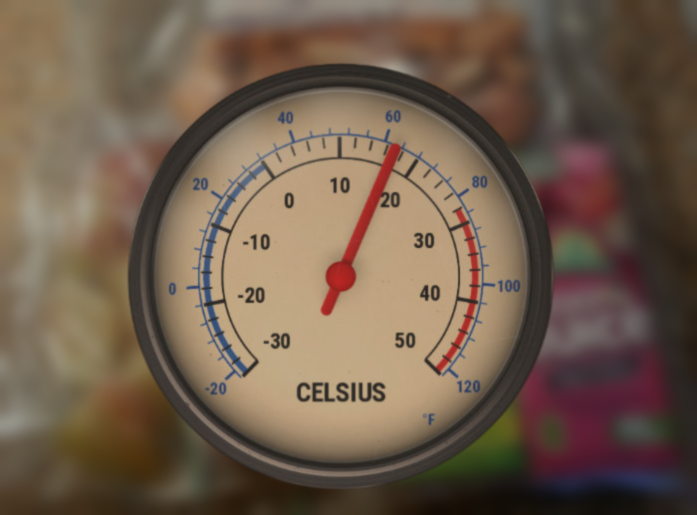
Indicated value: 17 °C
